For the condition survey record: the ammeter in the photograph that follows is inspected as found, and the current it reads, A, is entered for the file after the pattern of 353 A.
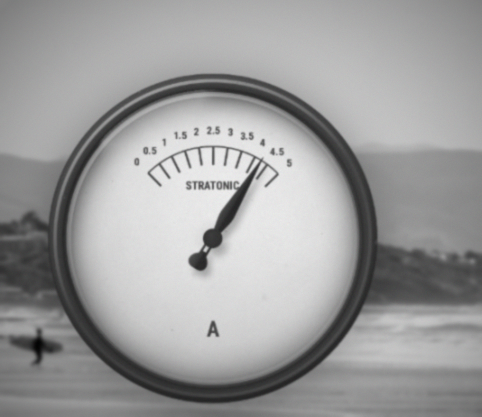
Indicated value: 4.25 A
